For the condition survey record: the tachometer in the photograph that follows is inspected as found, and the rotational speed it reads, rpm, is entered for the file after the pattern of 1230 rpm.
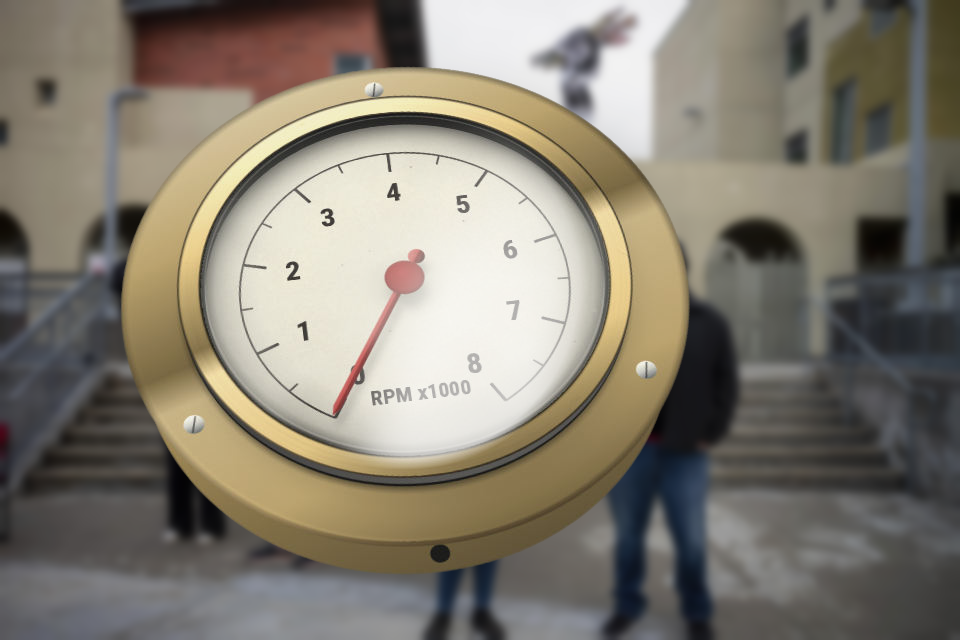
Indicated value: 0 rpm
